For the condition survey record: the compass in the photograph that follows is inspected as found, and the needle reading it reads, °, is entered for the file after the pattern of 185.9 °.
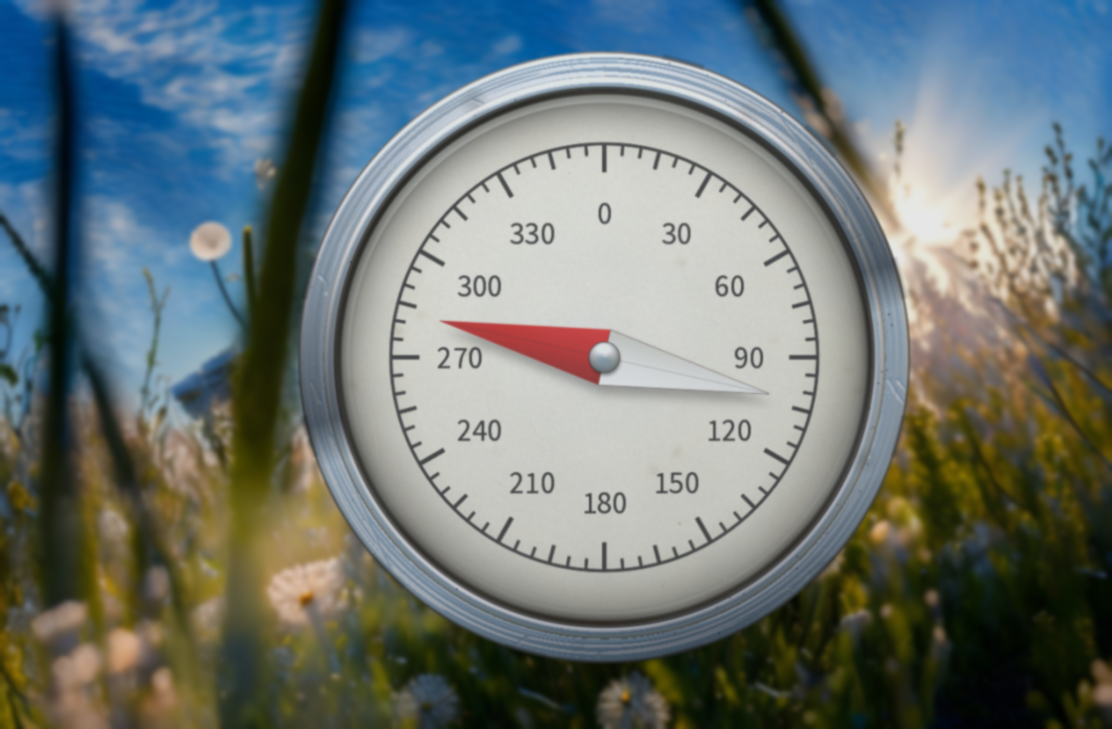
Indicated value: 282.5 °
